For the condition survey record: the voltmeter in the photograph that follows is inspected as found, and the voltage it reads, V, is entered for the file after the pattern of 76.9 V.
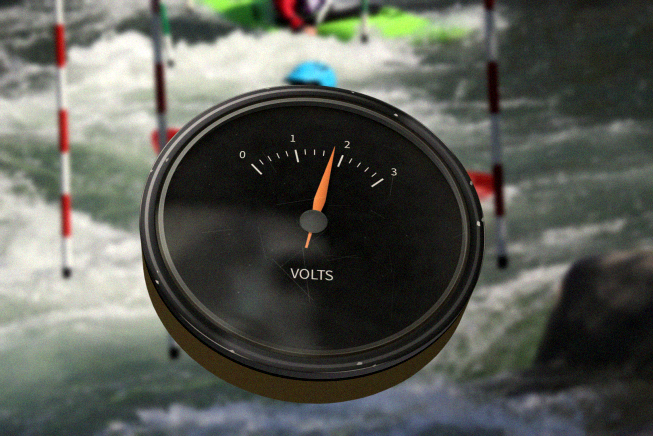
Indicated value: 1.8 V
